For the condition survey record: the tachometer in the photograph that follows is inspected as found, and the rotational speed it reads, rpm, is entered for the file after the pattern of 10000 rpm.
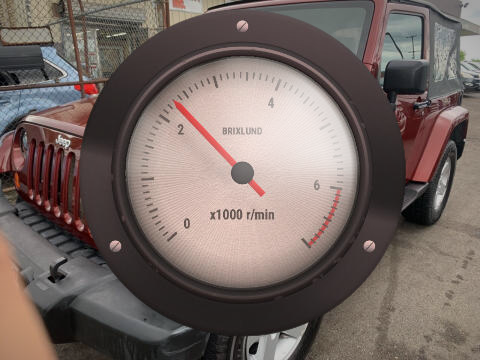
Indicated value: 2300 rpm
